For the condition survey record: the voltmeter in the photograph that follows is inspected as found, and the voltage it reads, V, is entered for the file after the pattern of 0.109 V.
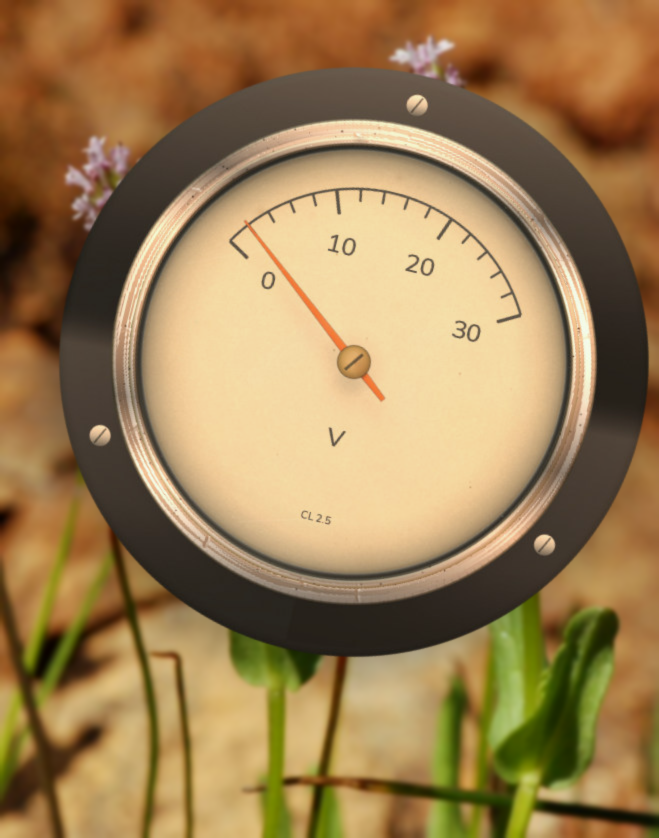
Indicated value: 2 V
